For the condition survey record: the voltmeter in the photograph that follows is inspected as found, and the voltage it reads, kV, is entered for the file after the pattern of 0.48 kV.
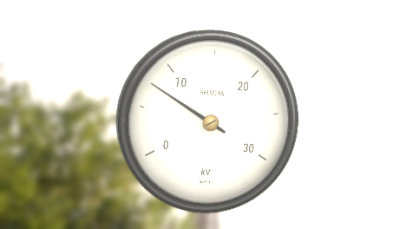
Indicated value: 7.5 kV
